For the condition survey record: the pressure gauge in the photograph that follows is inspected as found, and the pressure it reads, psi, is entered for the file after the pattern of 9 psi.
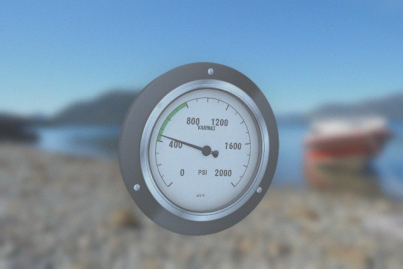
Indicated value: 450 psi
